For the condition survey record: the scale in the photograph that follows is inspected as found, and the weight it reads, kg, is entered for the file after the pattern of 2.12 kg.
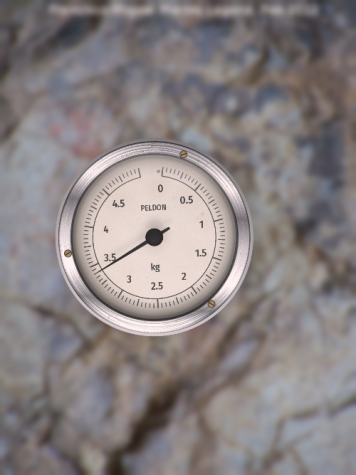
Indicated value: 3.4 kg
